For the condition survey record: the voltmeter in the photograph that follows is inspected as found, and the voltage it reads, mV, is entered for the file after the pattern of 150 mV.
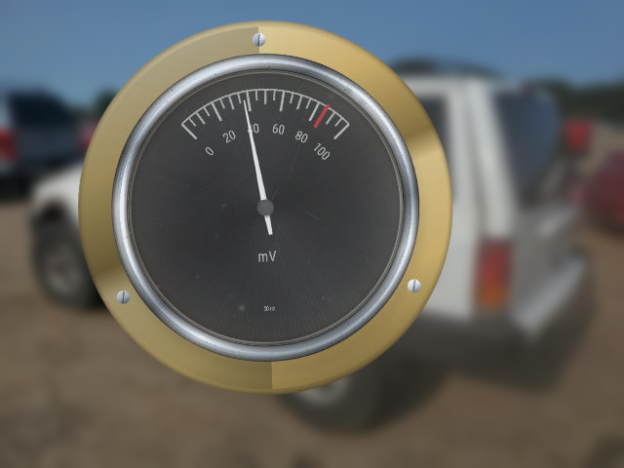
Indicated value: 37.5 mV
